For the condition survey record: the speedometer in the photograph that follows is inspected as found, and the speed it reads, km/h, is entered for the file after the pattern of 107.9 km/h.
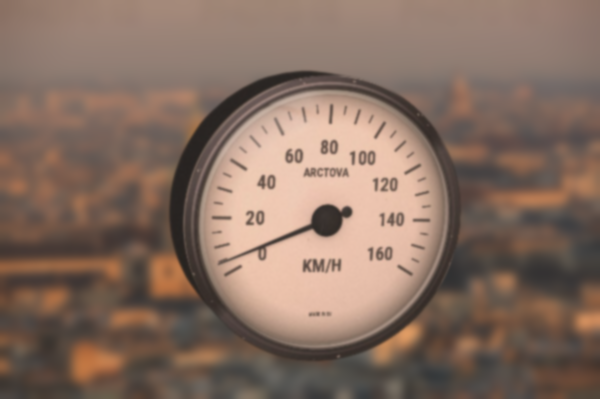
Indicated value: 5 km/h
